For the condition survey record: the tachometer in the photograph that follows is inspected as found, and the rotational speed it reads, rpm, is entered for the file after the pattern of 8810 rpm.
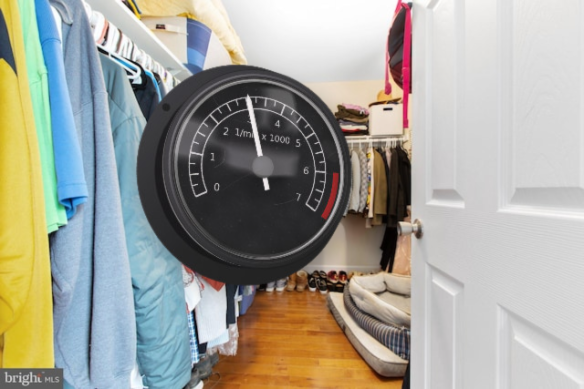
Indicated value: 3000 rpm
